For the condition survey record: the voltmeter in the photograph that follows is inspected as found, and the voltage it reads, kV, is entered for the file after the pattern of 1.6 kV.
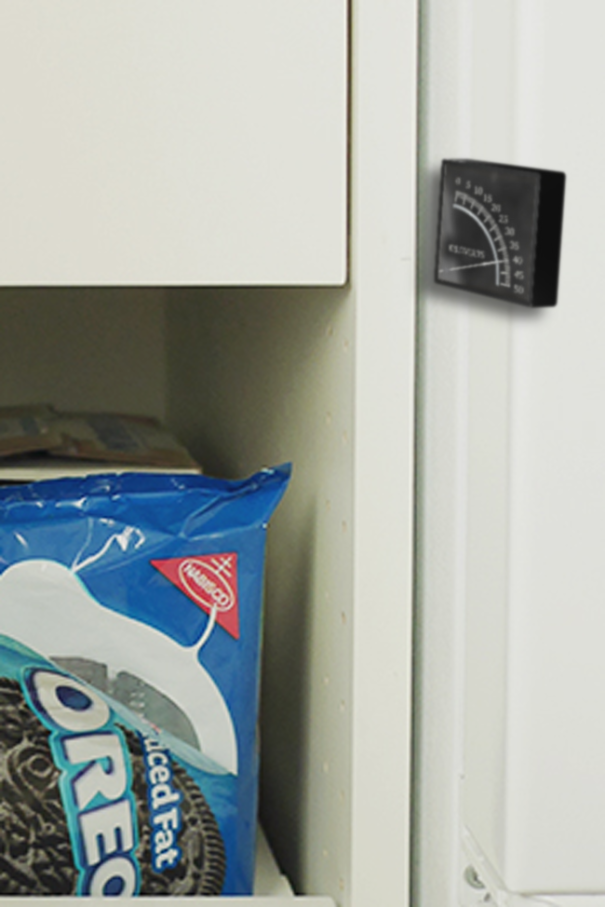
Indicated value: 40 kV
